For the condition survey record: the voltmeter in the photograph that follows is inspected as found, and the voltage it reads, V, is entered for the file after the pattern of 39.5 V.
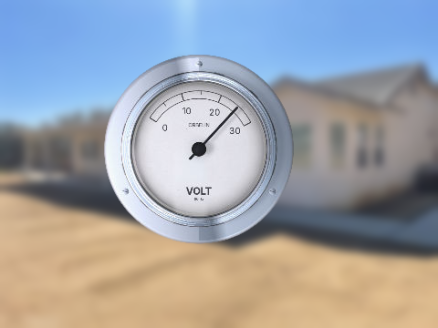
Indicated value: 25 V
